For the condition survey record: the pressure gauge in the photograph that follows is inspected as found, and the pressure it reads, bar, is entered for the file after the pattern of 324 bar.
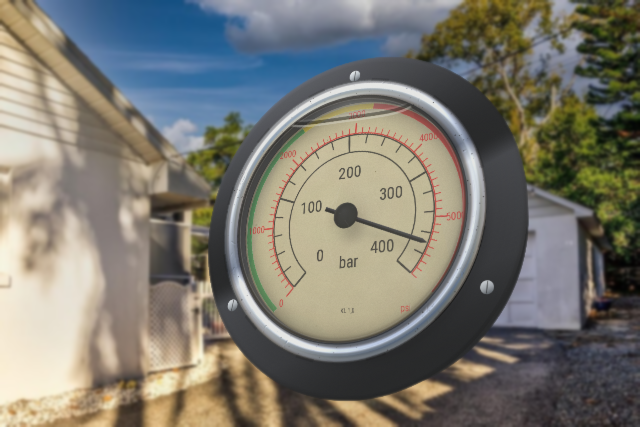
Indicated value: 370 bar
